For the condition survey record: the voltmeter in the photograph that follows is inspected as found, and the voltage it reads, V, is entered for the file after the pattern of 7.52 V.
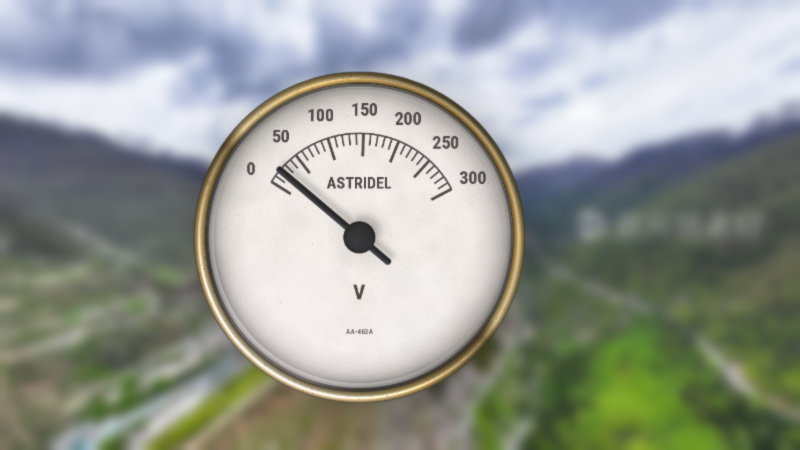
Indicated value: 20 V
